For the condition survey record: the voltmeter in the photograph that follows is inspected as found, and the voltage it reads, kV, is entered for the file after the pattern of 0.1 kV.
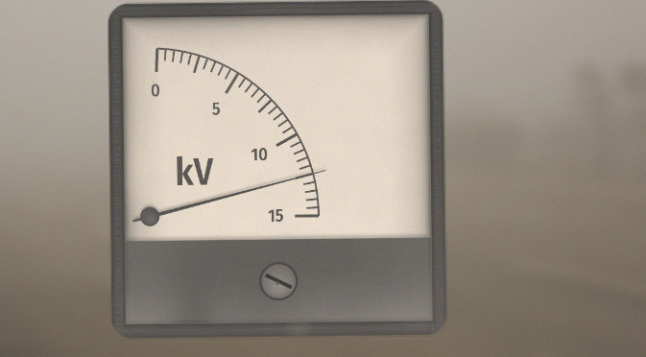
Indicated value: 12.5 kV
